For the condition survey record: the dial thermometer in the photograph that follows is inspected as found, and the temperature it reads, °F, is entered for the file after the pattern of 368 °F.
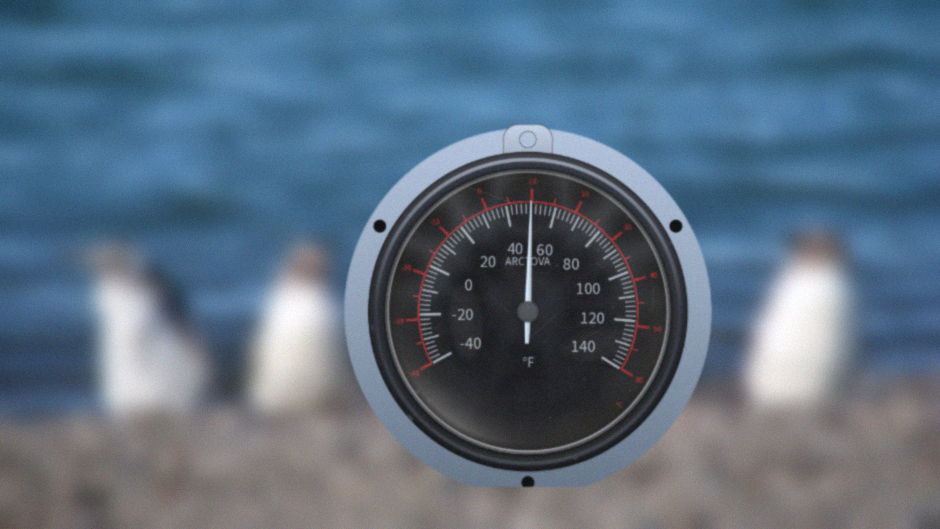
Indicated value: 50 °F
